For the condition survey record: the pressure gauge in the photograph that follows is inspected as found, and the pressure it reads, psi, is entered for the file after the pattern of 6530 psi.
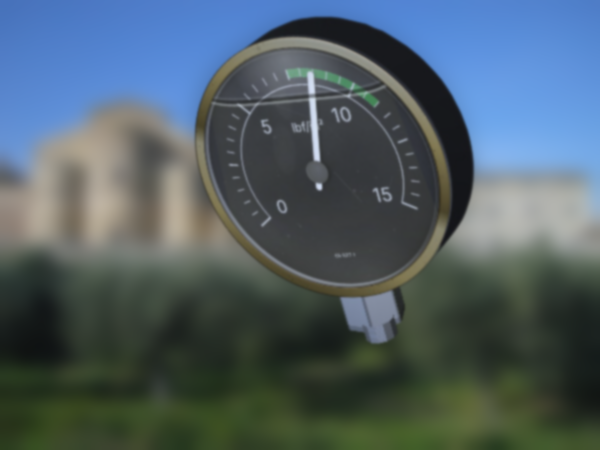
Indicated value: 8.5 psi
